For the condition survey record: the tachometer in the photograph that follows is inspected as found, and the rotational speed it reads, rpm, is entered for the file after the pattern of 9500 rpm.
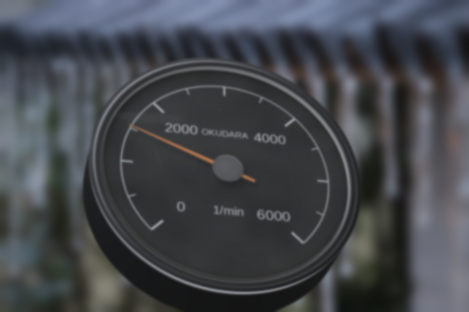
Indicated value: 1500 rpm
